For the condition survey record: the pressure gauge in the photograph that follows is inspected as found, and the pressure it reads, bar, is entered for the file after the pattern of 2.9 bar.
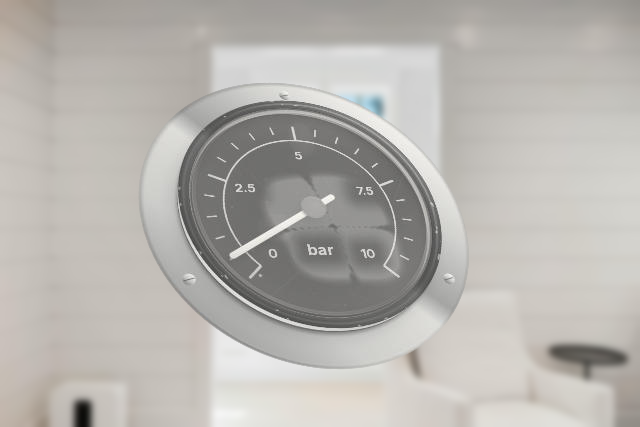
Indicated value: 0.5 bar
